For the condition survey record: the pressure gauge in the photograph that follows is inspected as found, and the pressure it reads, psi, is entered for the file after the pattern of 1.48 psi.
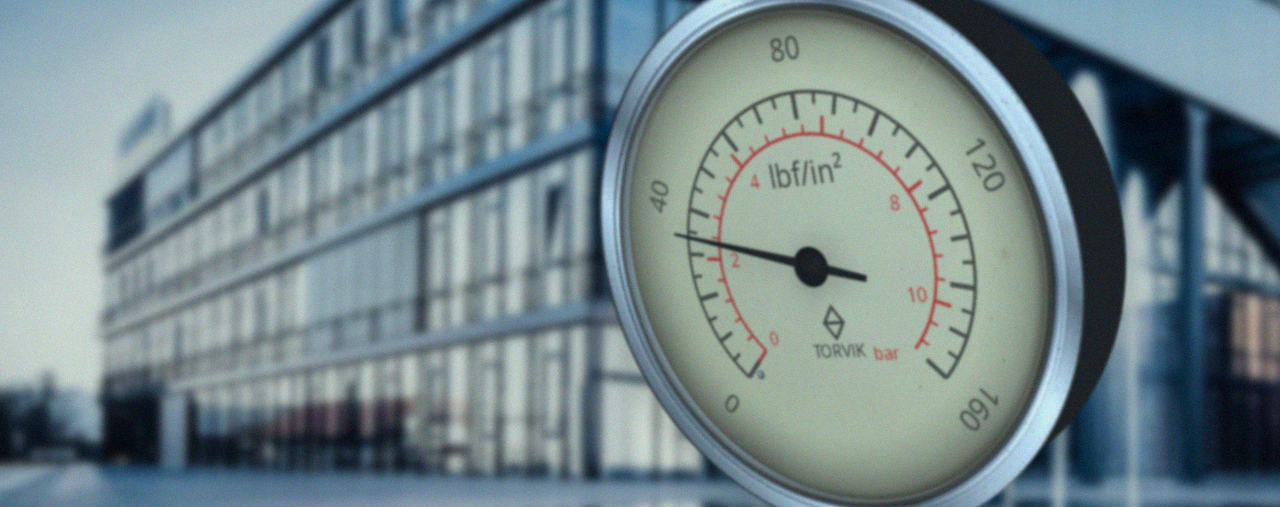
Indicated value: 35 psi
